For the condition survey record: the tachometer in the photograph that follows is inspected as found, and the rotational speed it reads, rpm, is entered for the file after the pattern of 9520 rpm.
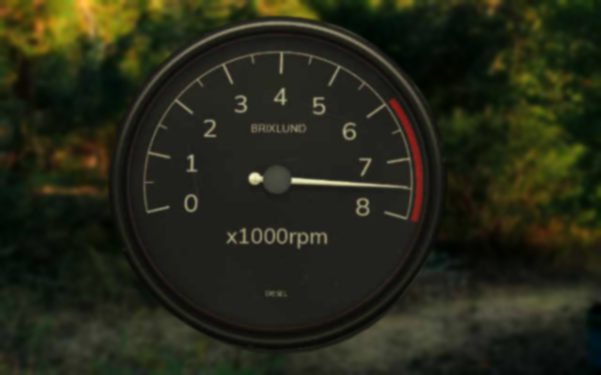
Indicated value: 7500 rpm
